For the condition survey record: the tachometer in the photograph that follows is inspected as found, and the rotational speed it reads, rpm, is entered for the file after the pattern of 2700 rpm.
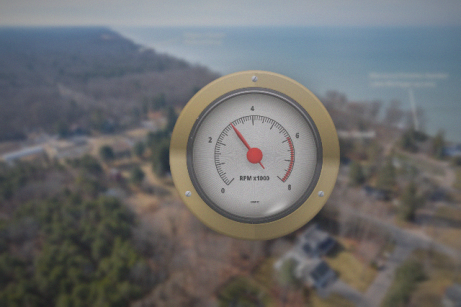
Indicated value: 3000 rpm
